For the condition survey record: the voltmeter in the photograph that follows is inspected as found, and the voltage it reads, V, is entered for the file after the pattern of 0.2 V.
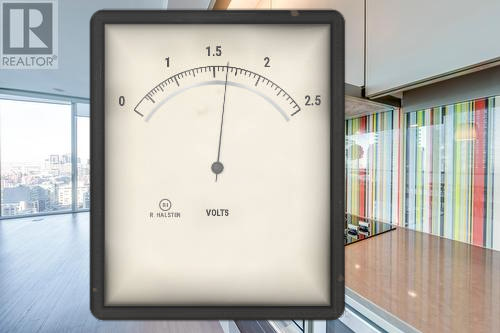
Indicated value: 1.65 V
